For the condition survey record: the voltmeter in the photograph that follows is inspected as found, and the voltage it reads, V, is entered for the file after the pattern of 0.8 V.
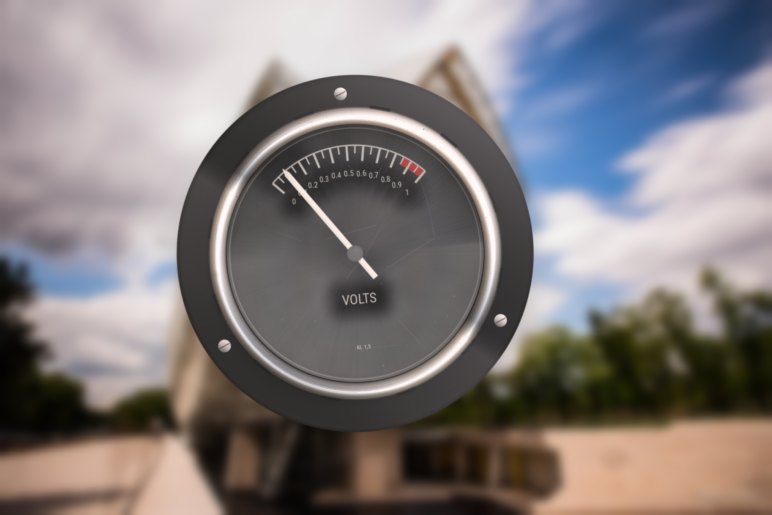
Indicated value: 0.1 V
